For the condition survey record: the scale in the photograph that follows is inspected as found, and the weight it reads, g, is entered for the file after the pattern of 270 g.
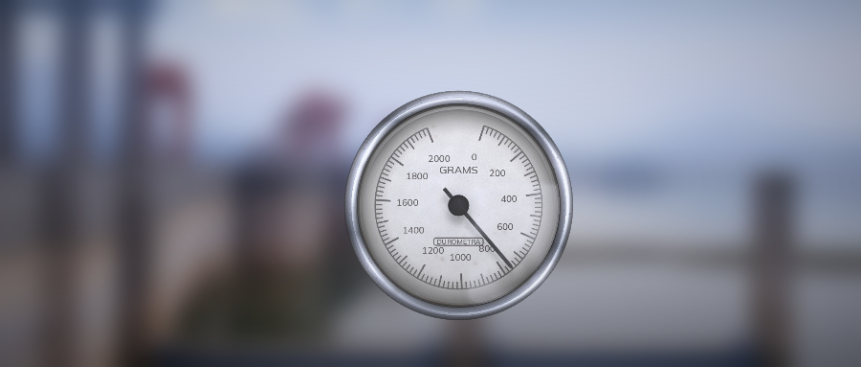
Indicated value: 760 g
